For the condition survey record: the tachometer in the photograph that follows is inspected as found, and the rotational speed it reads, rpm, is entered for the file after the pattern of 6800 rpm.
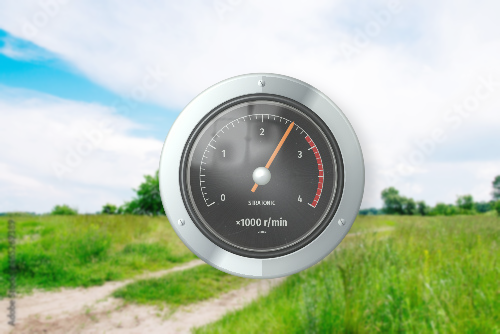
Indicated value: 2500 rpm
